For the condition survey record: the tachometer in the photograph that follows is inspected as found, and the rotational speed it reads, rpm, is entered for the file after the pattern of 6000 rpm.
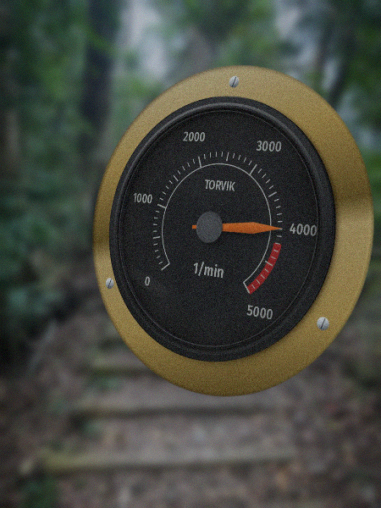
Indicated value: 4000 rpm
